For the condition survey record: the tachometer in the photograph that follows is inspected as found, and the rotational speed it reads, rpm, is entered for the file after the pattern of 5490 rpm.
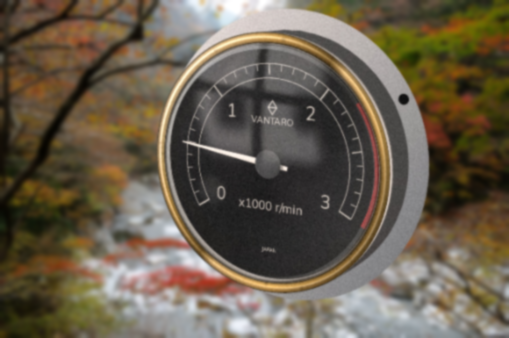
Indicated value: 500 rpm
